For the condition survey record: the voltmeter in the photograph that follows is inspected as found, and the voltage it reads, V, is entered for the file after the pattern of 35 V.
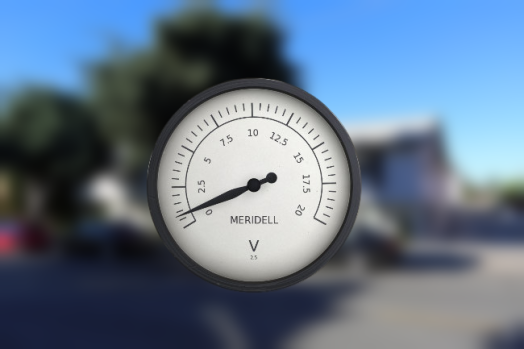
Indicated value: 0.75 V
